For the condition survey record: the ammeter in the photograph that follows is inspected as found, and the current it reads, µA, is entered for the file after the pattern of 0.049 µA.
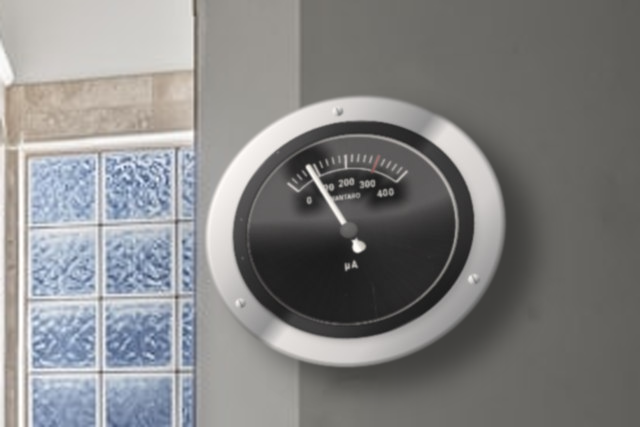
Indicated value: 80 µA
